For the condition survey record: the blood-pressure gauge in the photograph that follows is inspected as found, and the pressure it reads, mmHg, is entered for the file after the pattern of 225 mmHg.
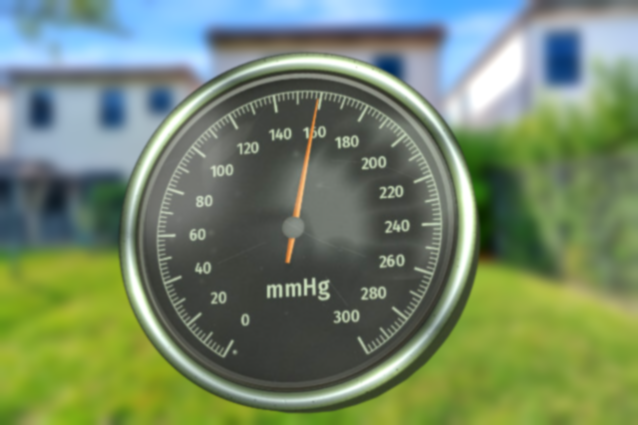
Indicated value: 160 mmHg
